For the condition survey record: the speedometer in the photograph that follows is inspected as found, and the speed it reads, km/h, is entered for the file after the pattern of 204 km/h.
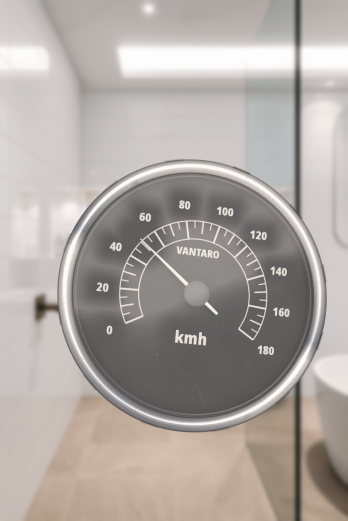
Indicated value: 50 km/h
